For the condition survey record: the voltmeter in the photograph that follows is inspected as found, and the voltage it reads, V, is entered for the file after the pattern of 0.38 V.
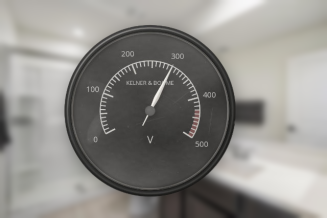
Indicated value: 300 V
